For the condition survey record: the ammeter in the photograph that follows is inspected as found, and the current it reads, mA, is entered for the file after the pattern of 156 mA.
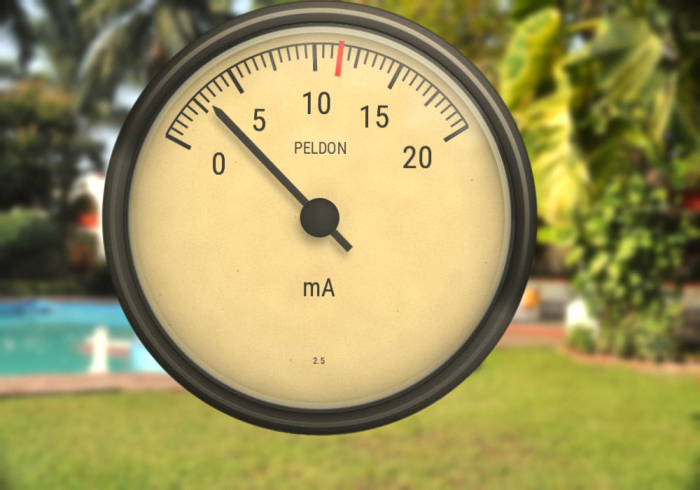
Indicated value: 3 mA
